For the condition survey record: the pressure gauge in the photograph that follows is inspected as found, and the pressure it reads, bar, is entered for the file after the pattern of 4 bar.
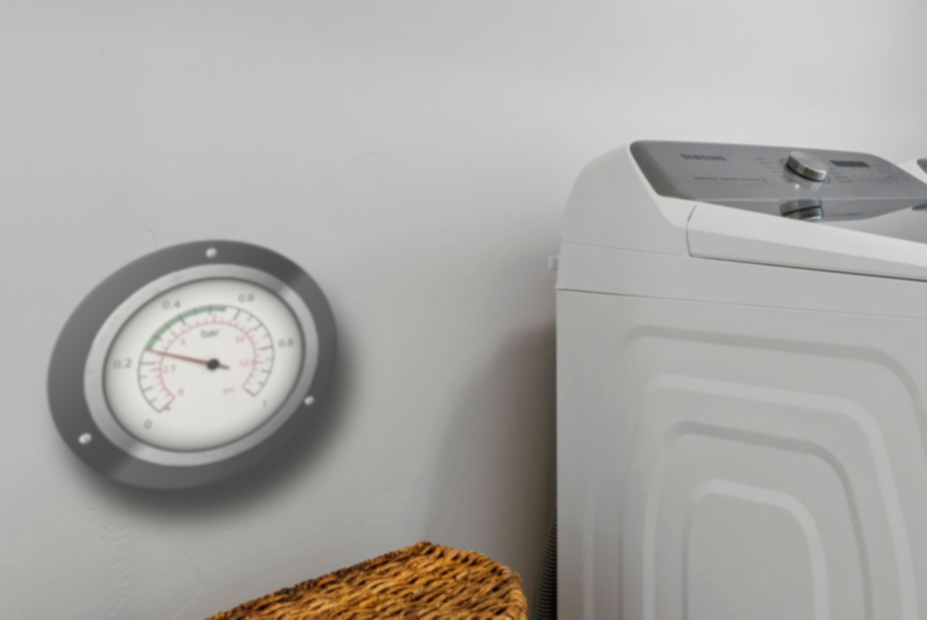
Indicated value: 0.25 bar
